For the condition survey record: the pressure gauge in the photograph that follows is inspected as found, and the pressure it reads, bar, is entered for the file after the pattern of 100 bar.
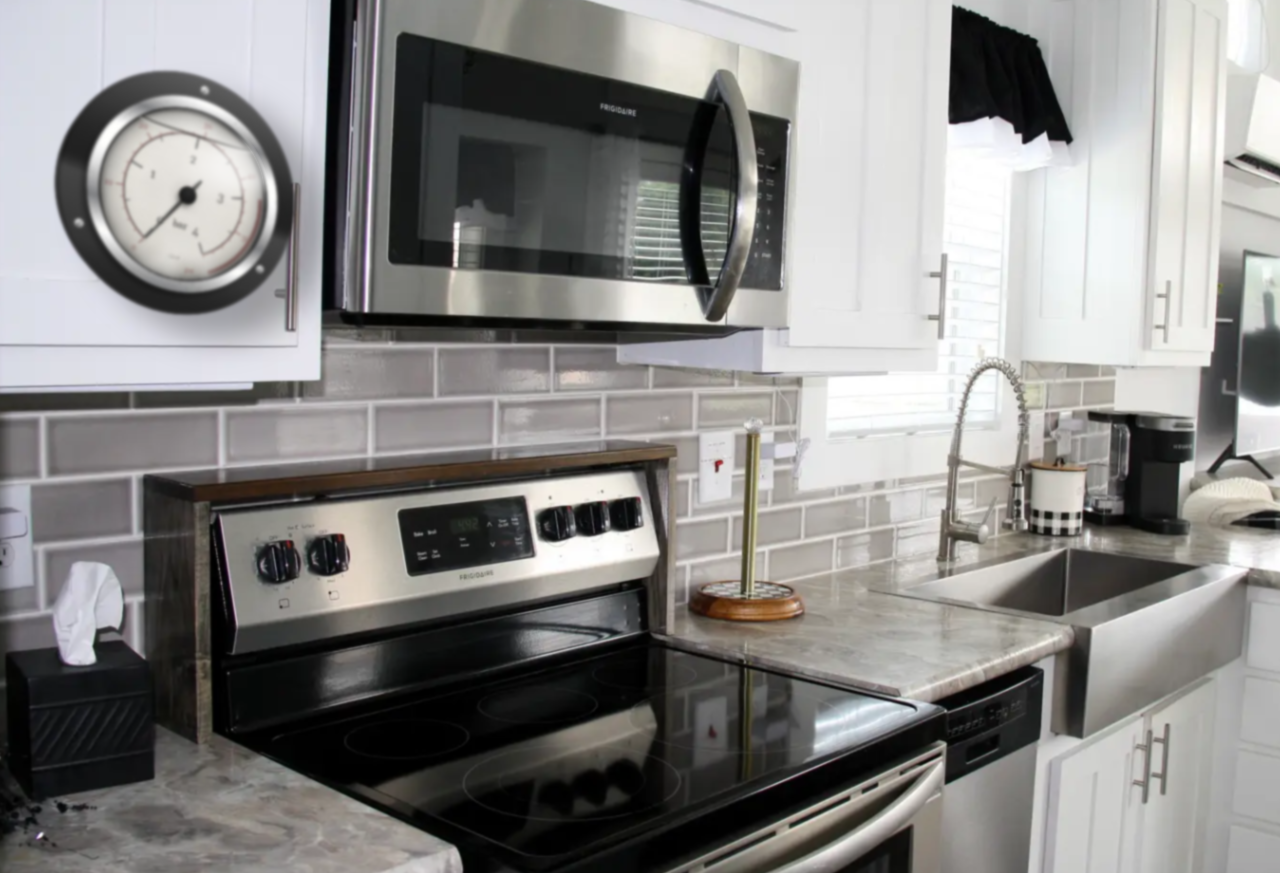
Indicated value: 0 bar
